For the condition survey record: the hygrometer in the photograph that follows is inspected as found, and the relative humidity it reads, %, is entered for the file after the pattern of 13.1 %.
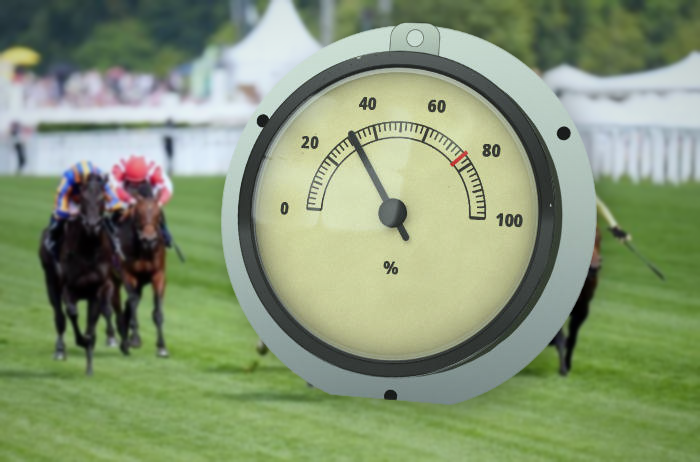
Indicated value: 32 %
